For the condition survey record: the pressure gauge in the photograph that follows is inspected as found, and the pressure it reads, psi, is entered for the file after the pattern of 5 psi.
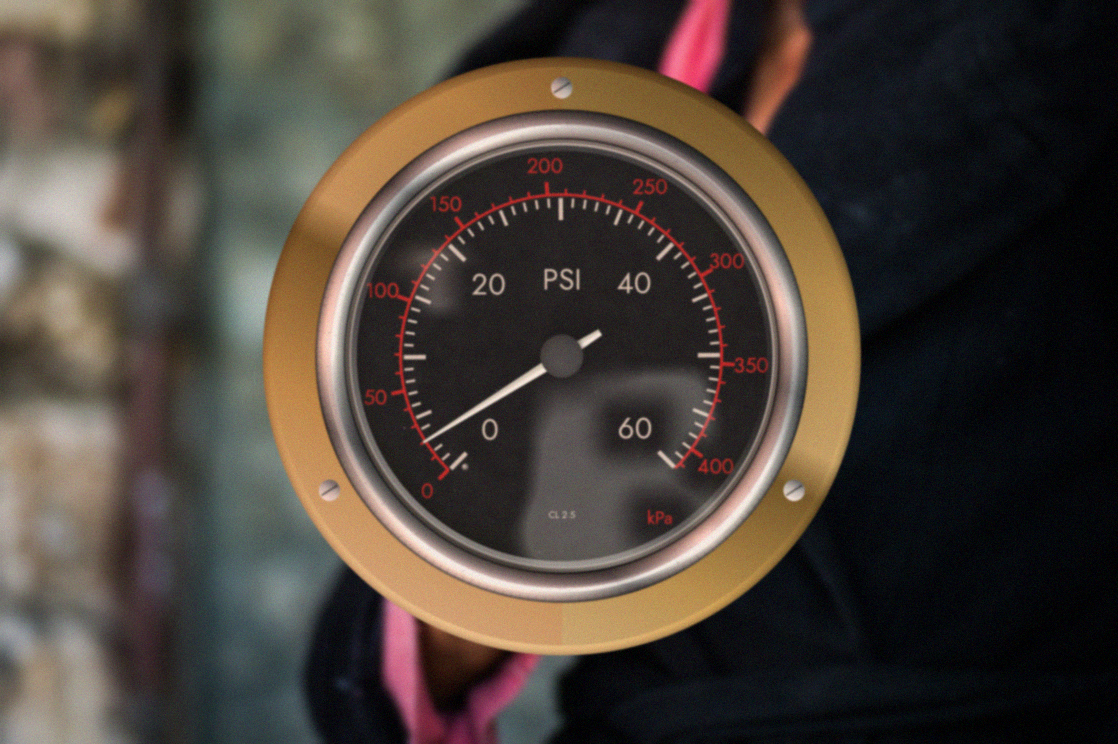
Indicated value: 3 psi
